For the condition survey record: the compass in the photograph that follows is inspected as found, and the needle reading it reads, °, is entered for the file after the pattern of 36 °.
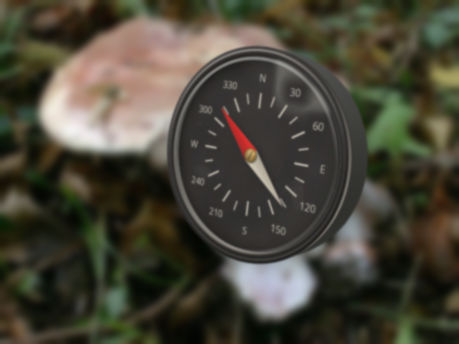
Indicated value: 315 °
